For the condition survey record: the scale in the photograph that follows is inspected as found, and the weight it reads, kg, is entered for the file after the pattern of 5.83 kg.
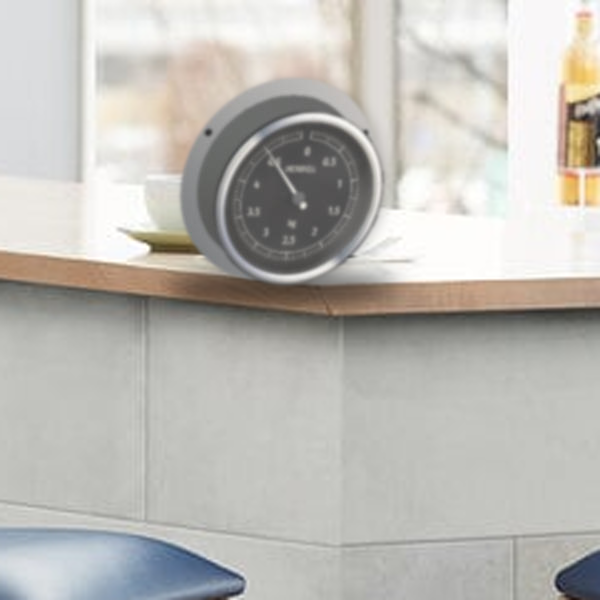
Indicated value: 4.5 kg
